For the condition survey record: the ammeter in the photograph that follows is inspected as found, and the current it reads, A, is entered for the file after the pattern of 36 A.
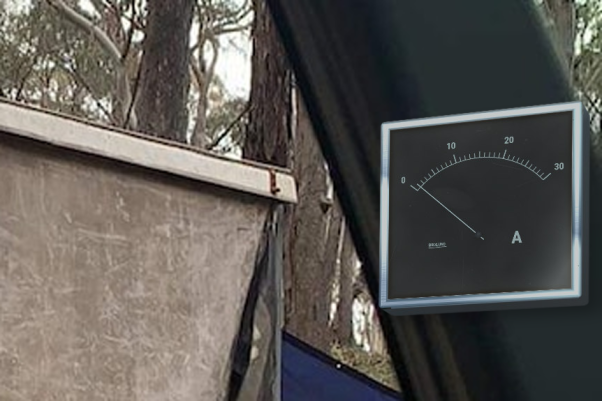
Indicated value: 1 A
